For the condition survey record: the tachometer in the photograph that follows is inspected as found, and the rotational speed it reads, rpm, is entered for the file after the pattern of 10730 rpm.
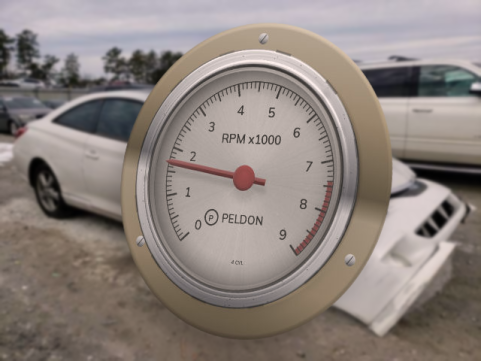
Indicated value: 1700 rpm
